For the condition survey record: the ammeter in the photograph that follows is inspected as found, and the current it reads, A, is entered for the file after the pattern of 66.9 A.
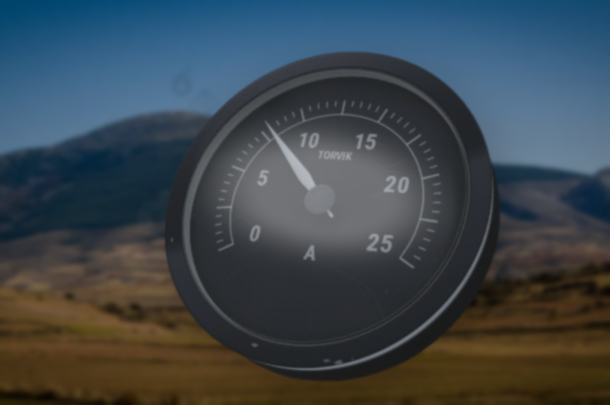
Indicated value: 8 A
